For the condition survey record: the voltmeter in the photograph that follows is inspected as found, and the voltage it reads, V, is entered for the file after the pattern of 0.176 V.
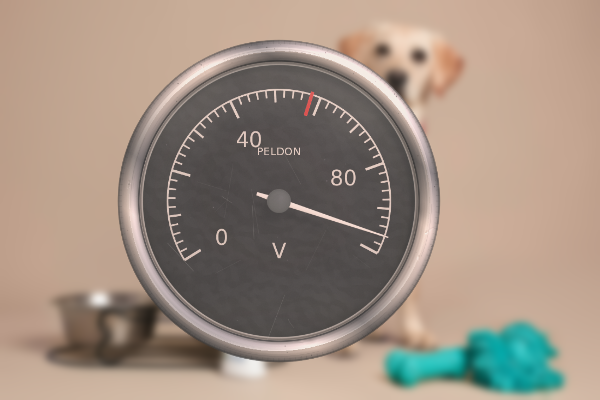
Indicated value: 96 V
